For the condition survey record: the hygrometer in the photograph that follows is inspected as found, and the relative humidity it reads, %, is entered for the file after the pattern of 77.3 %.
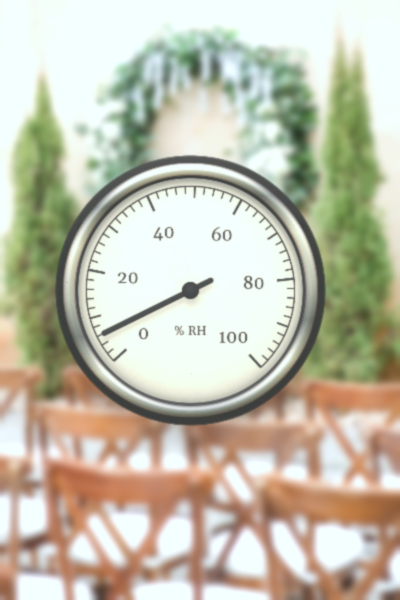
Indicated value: 6 %
